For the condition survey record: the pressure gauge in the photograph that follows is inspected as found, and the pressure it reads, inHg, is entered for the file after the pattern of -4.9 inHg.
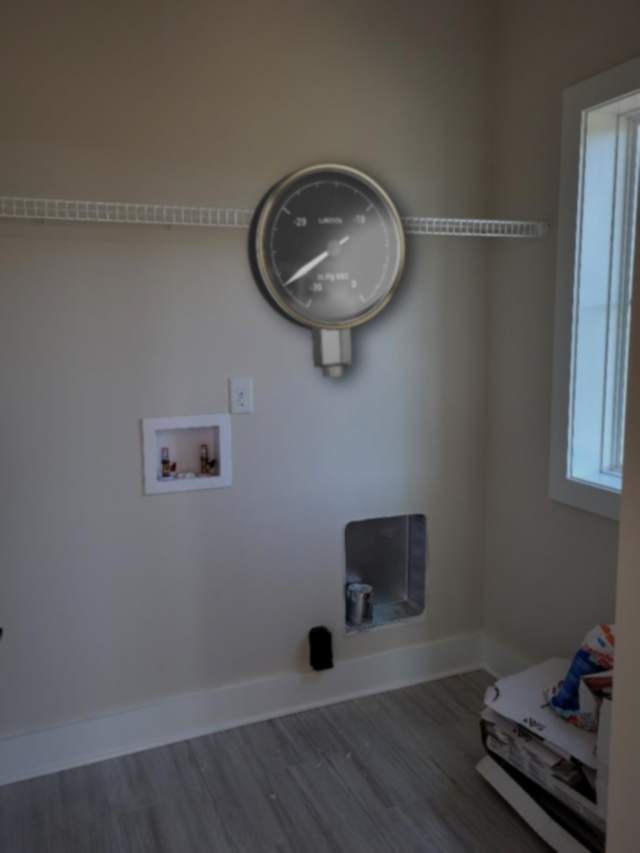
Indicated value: -27 inHg
